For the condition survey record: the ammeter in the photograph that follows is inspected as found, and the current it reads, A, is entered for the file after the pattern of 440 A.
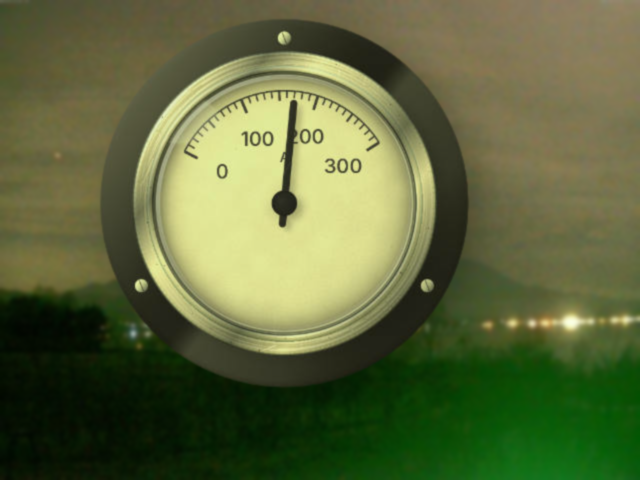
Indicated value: 170 A
